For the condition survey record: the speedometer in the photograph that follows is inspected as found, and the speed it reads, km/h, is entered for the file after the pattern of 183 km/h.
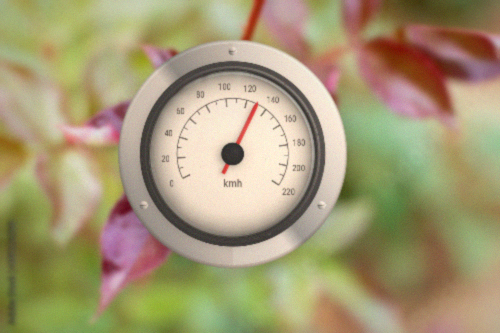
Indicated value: 130 km/h
